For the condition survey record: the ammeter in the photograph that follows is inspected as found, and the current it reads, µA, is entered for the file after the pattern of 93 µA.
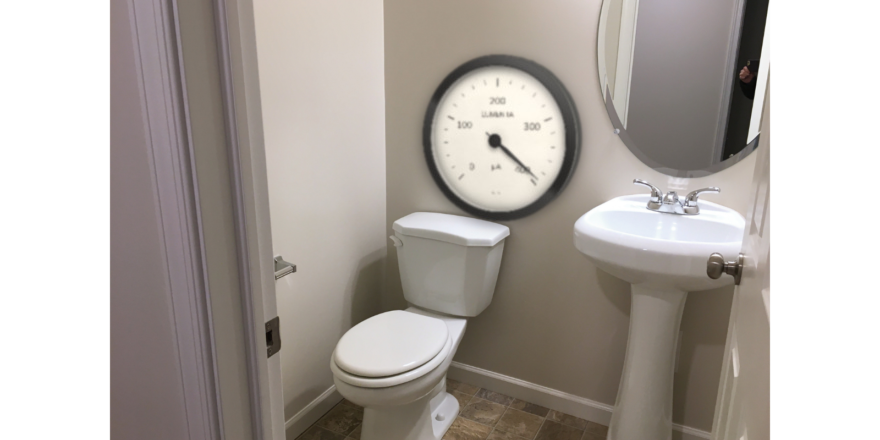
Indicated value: 390 µA
